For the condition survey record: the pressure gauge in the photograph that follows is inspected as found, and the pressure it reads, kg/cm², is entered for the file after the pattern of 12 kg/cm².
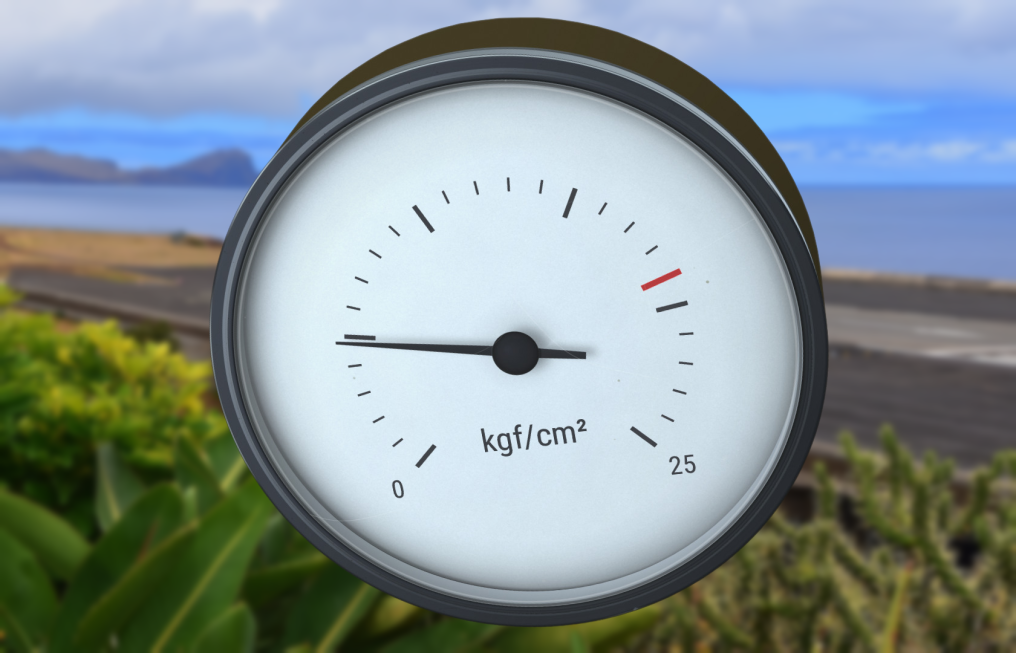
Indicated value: 5 kg/cm²
